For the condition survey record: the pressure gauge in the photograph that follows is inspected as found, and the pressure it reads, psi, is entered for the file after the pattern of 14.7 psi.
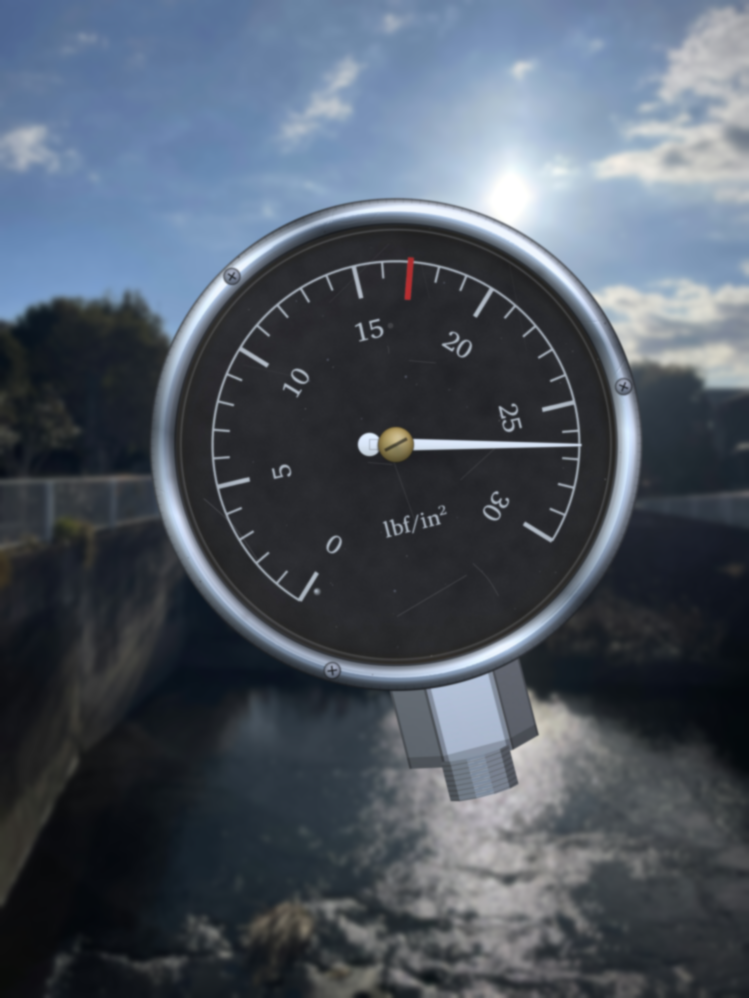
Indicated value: 26.5 psi
